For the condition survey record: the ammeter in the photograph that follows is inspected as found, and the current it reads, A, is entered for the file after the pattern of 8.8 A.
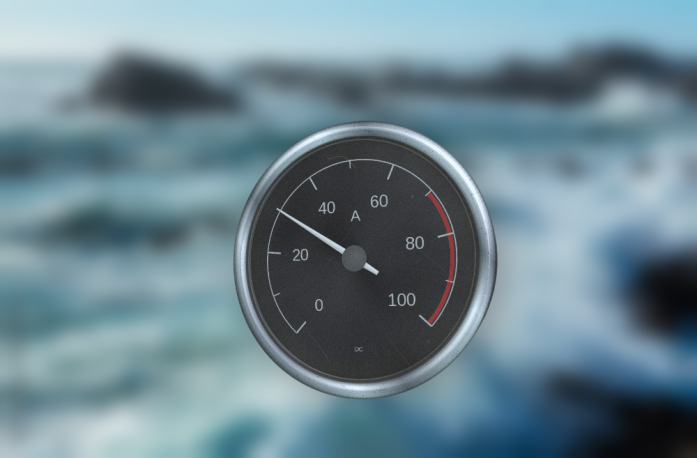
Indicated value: 30 A
